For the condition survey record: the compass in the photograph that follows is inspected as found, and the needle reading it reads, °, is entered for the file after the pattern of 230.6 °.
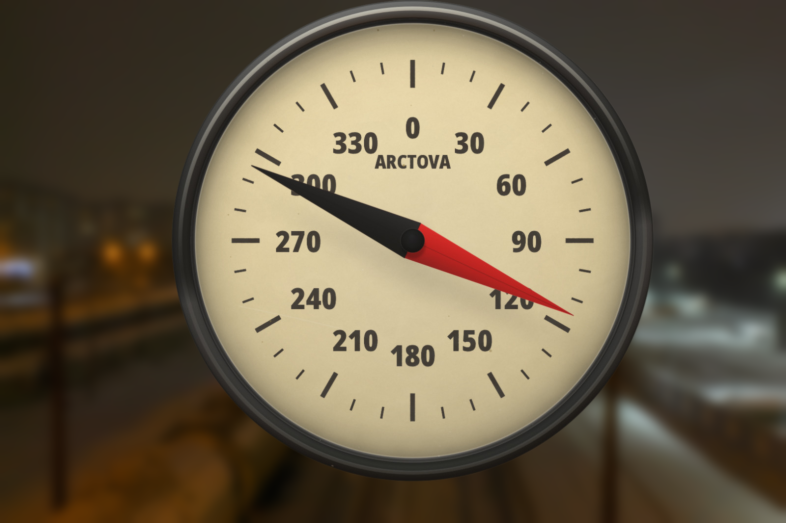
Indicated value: 115 °
